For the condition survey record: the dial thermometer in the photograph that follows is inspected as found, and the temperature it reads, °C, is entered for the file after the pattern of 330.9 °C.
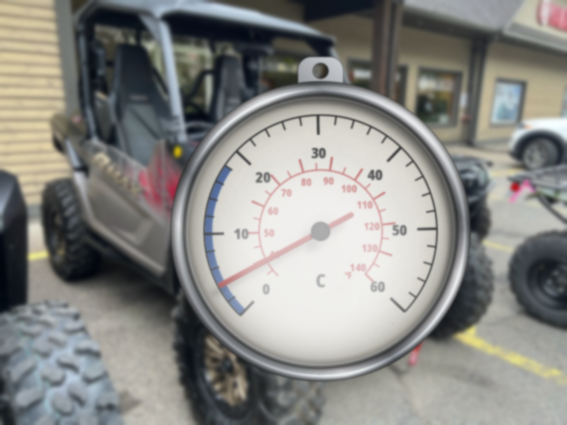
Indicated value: 4 °C
